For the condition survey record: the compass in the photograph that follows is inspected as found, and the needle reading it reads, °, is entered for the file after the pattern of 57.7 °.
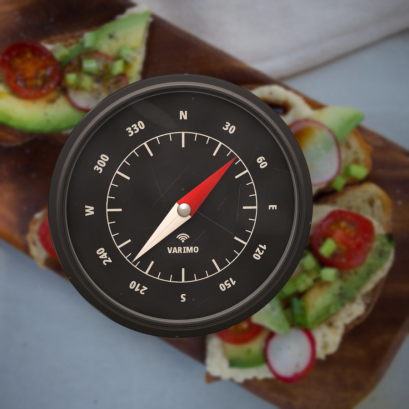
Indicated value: 45 °
